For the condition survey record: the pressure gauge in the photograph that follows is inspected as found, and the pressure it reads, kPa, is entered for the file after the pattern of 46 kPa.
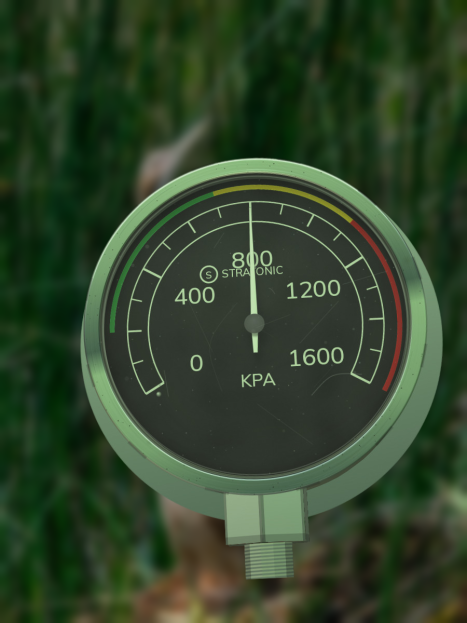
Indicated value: 800 kPa
